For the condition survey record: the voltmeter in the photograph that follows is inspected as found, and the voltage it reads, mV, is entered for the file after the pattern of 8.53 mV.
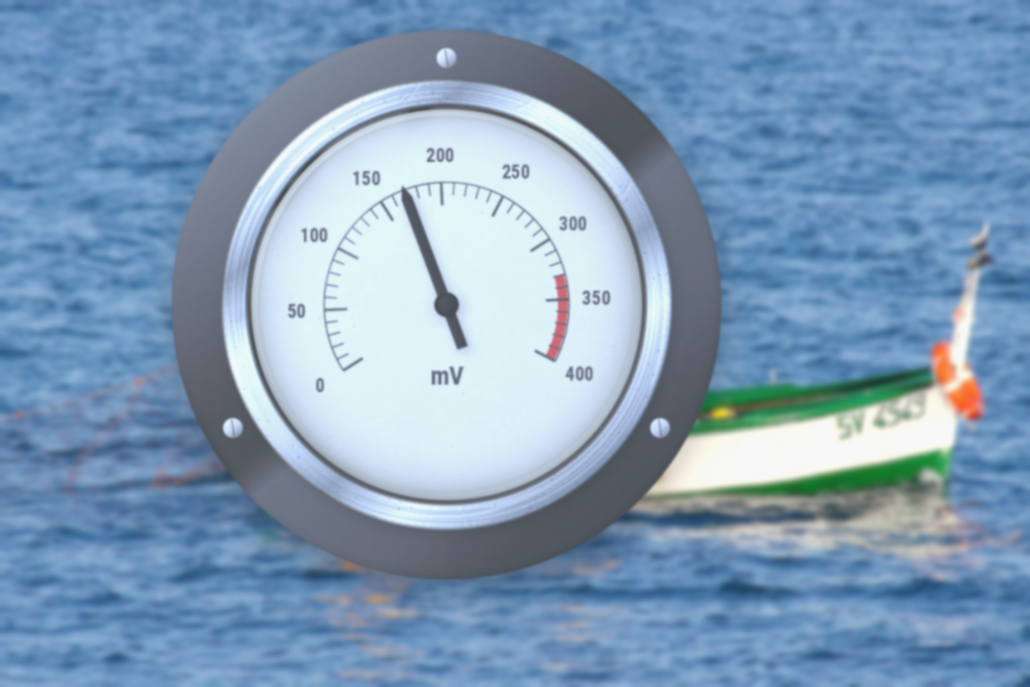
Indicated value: 170 mV
